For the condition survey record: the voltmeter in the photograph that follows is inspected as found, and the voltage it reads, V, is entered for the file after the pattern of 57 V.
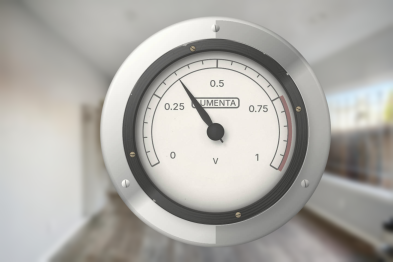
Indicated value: 0.35 V
